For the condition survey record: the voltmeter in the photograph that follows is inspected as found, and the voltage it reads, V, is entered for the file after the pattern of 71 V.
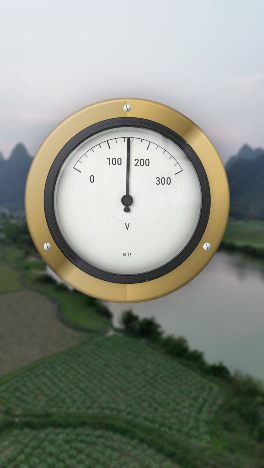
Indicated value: 150 V
